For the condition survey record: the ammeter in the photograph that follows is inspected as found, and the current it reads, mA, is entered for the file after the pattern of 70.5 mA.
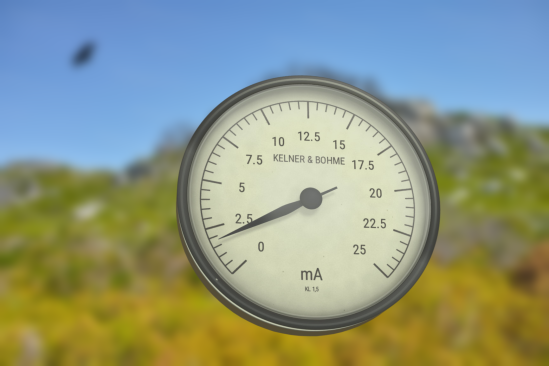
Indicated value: 1.75 mA
